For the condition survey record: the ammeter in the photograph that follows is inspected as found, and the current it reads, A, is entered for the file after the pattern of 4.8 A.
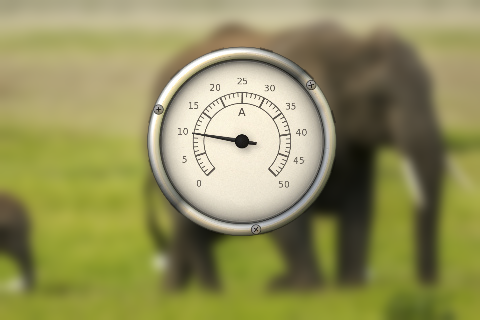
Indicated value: 10 A
